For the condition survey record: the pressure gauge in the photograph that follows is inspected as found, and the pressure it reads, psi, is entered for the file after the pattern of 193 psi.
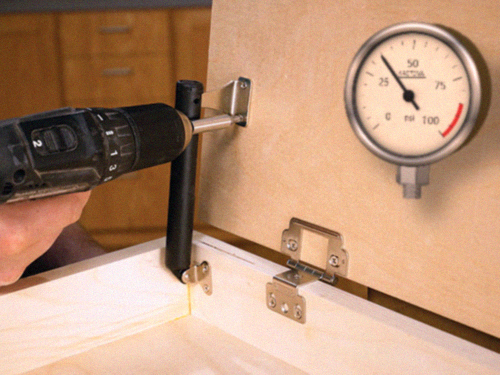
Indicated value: 35 psi
